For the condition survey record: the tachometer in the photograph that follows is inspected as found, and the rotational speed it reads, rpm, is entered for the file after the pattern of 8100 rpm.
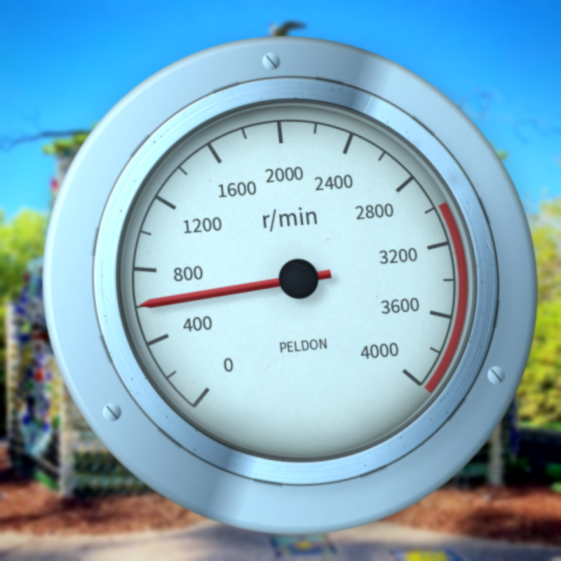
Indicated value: 600 rpm
